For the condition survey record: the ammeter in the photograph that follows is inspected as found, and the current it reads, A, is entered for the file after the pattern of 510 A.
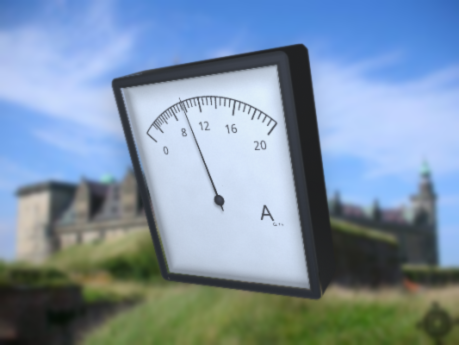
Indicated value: 10 A
